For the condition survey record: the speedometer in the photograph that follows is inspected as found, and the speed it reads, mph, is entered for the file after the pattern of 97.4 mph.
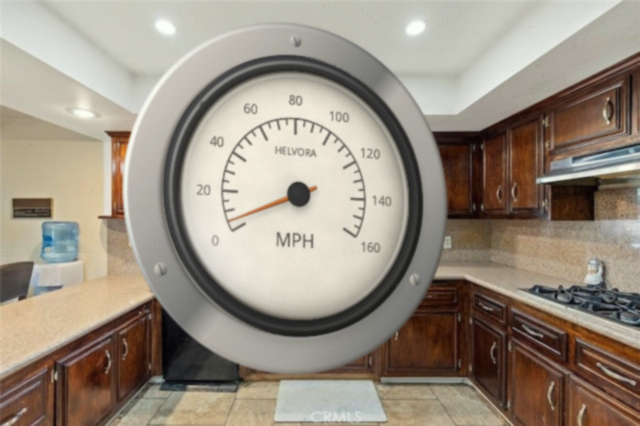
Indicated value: 5 mph
